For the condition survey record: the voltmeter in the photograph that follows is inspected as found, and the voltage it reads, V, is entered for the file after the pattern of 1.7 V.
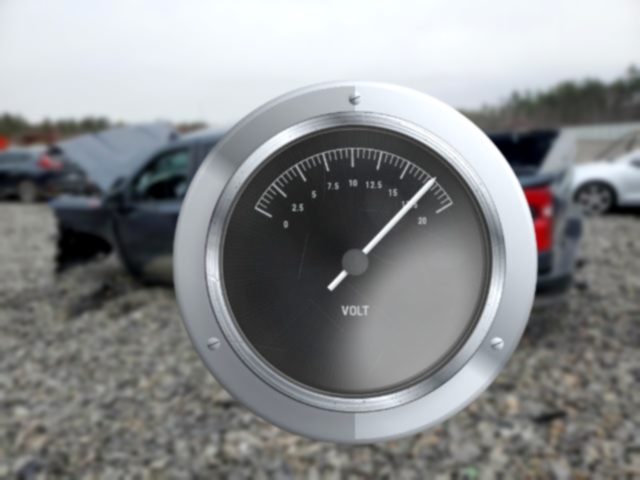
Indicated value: 17.5 V
